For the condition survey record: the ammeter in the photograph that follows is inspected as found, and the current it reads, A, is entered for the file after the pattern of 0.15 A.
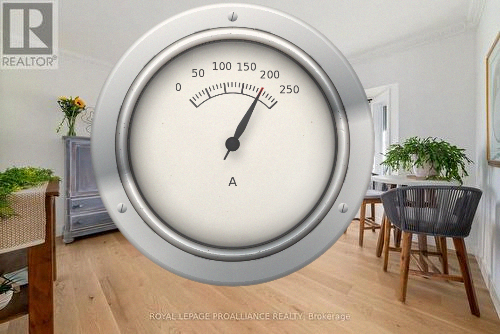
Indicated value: 200 A
